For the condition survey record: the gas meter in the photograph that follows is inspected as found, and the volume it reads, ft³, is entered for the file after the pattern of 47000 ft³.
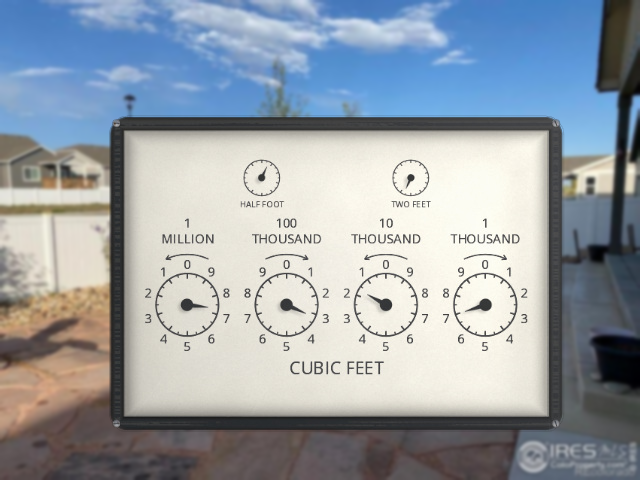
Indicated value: 731700 ft³
